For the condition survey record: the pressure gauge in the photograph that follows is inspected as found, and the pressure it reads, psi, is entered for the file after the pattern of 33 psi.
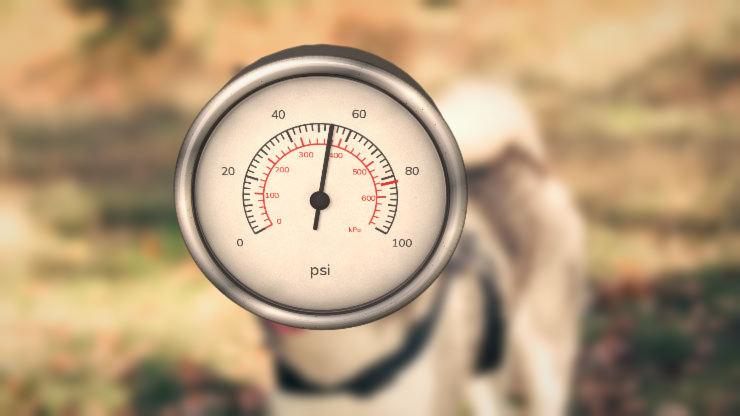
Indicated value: 54 psi
